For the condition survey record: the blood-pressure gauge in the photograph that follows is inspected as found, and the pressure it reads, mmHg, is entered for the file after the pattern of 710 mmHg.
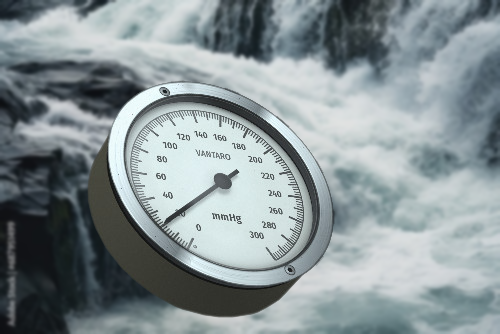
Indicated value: 20 mmHg
